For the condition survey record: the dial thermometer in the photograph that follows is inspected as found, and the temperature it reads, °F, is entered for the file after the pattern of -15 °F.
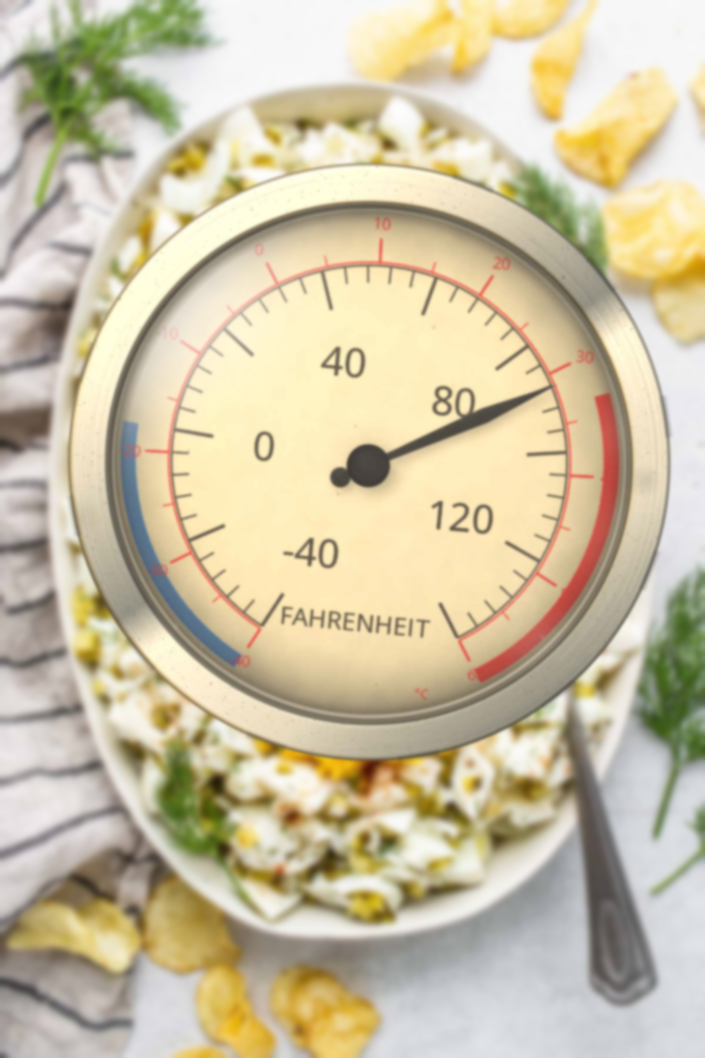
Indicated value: 88 °F
